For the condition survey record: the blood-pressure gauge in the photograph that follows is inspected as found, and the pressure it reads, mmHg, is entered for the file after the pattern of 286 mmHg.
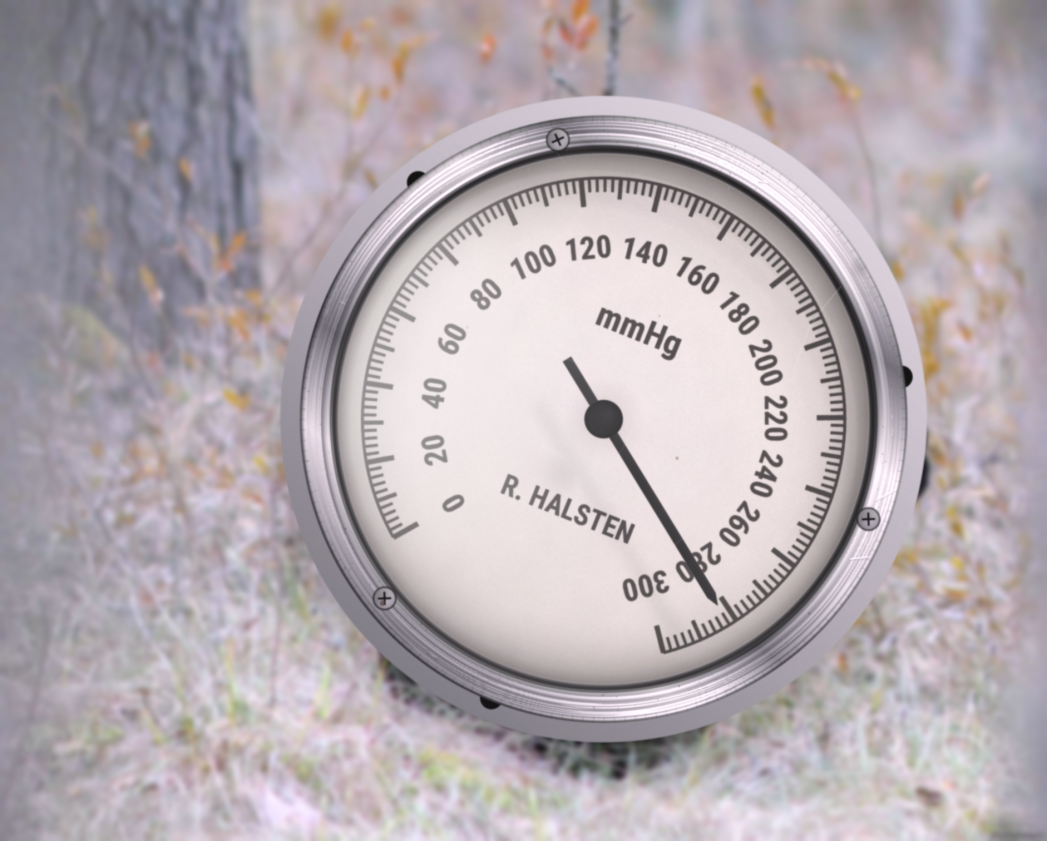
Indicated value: 282 mmHg
